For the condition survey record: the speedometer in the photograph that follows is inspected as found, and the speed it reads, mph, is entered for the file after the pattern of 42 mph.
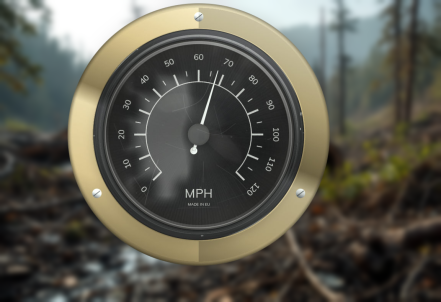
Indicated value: 67.5 mph
